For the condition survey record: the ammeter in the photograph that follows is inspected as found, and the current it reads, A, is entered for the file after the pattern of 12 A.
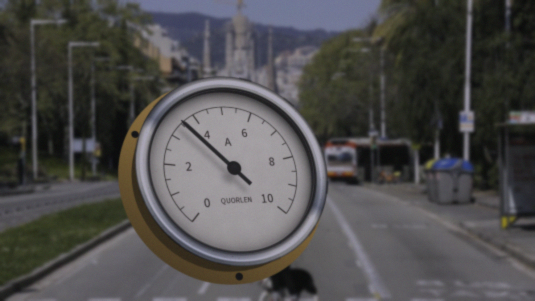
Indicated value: 3.5 A
